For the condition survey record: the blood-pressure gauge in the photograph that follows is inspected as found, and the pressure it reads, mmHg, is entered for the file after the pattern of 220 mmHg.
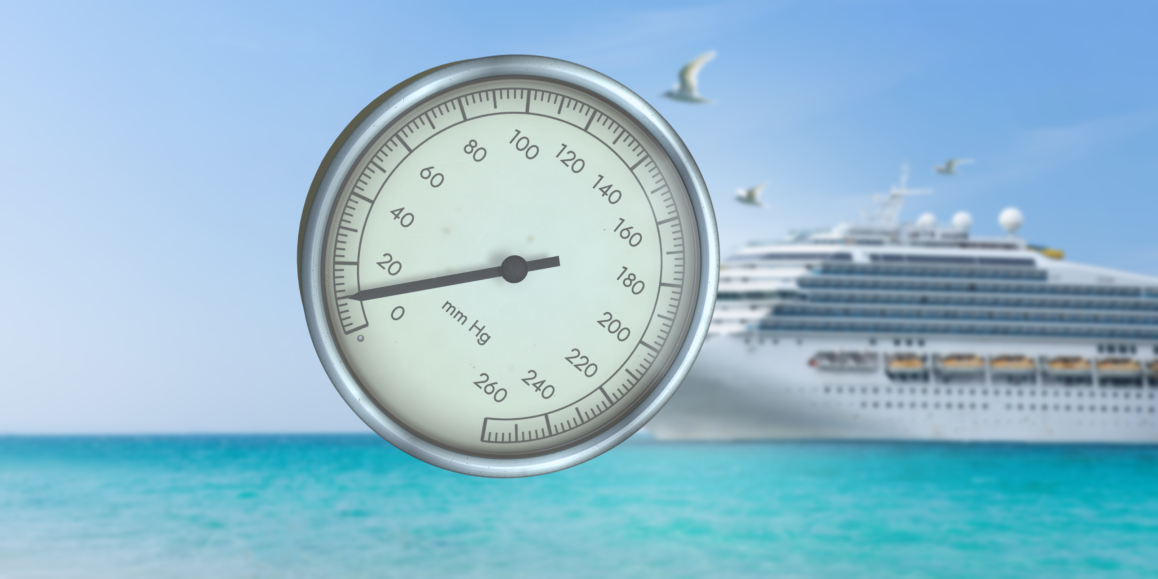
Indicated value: 10 mmHg
